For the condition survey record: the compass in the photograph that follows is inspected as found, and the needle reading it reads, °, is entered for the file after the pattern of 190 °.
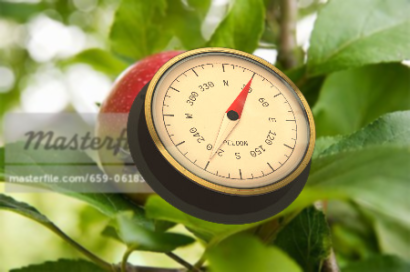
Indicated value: 30 °
